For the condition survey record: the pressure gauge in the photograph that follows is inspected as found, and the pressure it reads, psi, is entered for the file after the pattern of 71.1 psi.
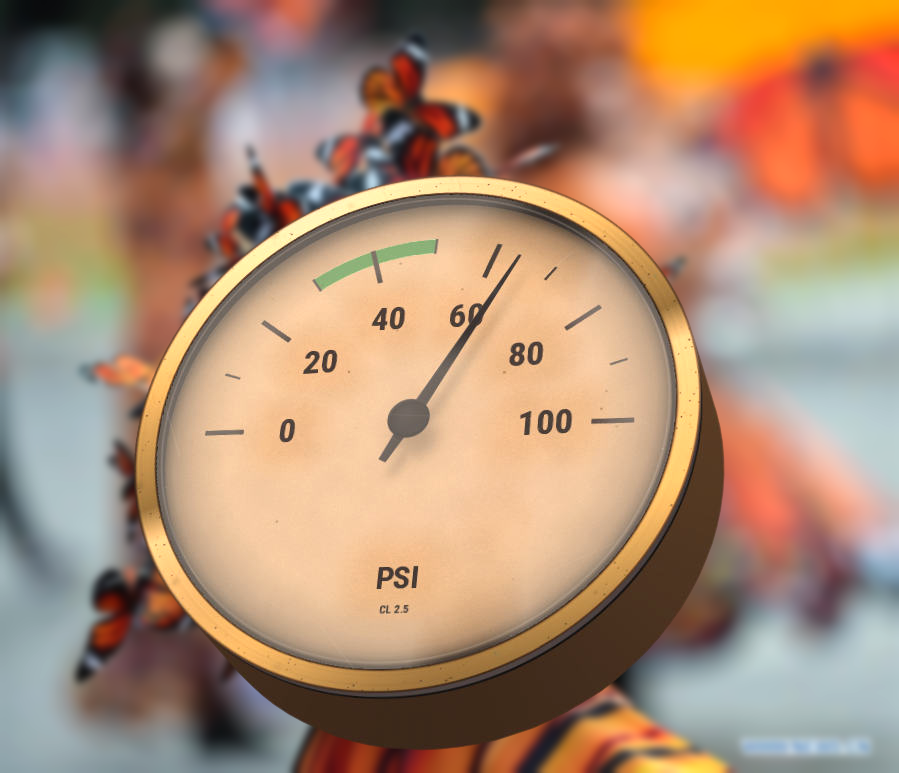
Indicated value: 65 psi
